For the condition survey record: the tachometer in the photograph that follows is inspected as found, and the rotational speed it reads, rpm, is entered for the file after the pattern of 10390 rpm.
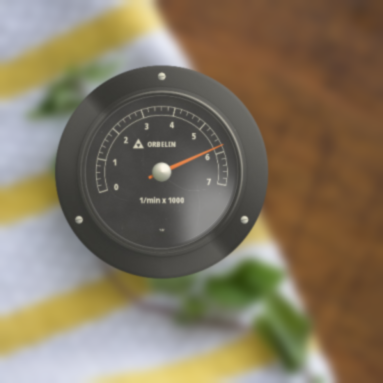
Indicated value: 5800 rpm
